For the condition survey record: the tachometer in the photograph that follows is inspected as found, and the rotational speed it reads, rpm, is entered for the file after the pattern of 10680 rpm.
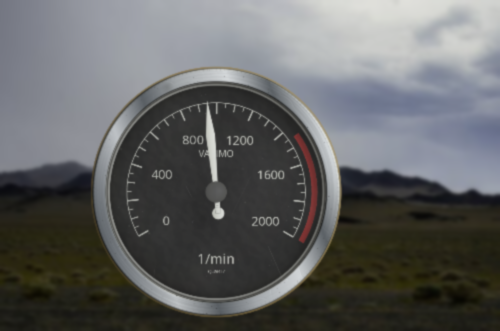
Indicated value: 950 rpm
